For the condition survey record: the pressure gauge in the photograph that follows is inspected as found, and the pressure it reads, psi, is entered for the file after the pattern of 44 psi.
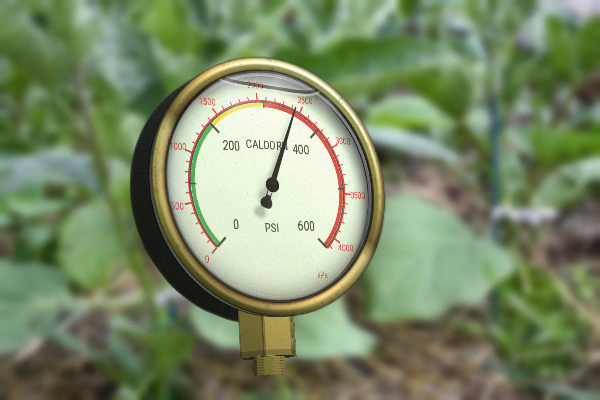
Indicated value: 350 psi
